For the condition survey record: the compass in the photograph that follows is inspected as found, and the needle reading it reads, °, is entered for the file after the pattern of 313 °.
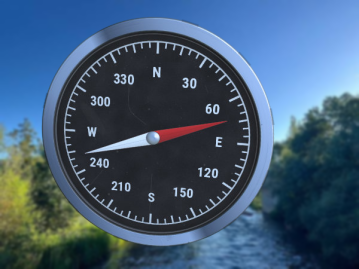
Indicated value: 72.5 °
